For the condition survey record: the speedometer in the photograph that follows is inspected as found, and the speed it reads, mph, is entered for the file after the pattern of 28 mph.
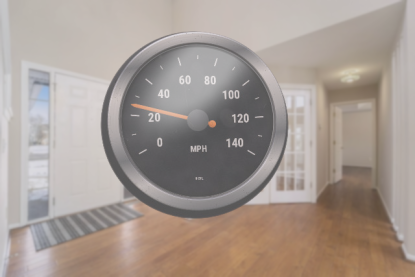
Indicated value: 25 mph
